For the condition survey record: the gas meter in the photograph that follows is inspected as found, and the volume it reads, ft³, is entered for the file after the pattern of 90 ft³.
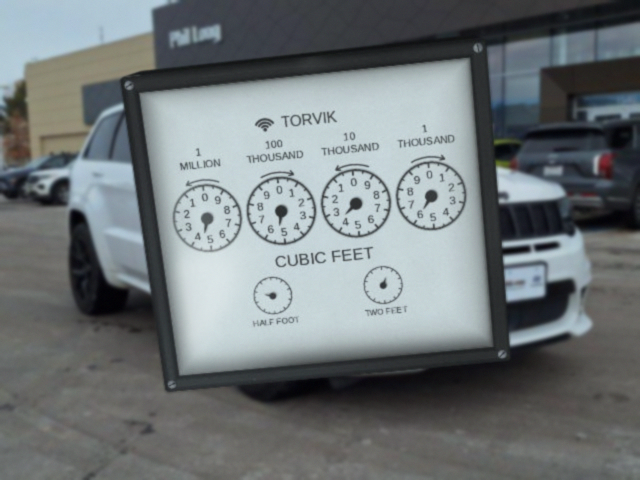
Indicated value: 453600 ft³
